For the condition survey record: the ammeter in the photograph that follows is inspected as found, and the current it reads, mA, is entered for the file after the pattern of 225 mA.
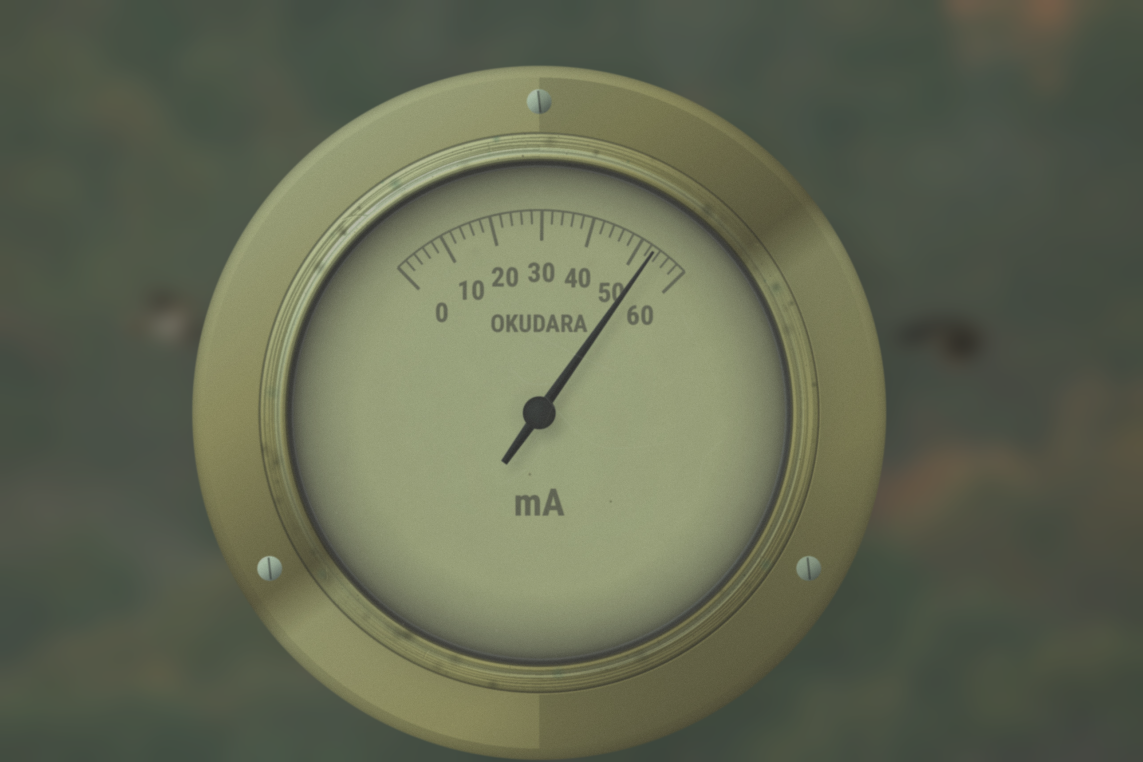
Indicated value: 53 mA
